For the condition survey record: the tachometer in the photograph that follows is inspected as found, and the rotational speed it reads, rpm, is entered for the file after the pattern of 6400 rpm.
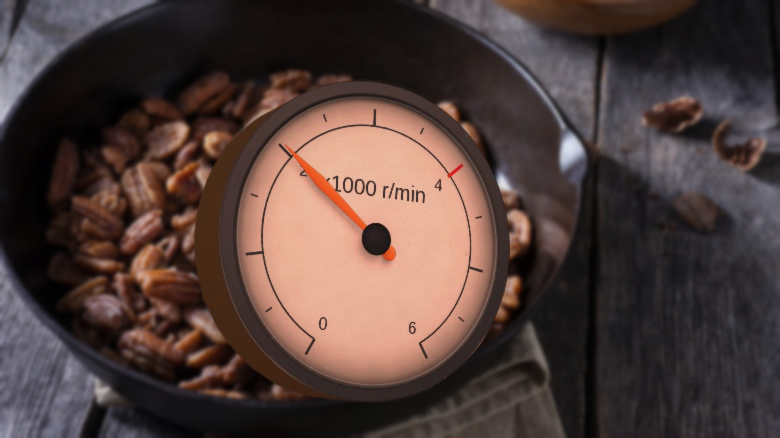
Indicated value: 2000 rpm
